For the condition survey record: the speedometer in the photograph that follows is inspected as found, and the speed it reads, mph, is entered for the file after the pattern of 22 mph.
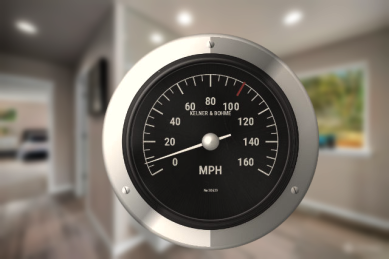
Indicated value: 7.5 mph
